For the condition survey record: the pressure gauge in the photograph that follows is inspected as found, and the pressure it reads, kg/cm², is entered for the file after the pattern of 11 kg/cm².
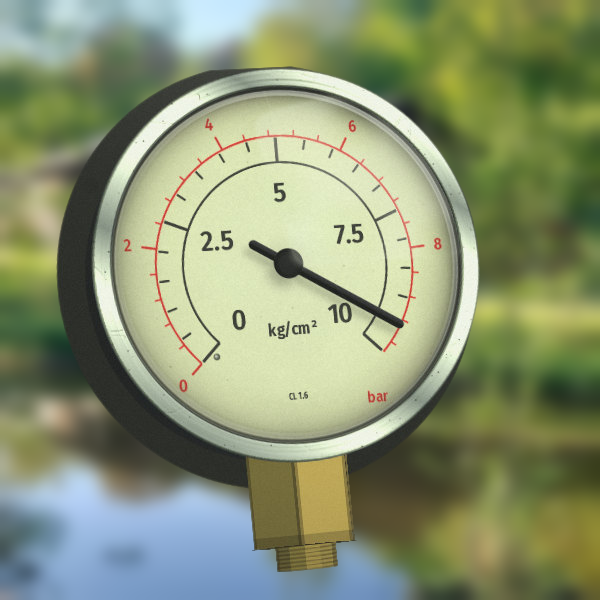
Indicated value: 9.5 kg/cm²
